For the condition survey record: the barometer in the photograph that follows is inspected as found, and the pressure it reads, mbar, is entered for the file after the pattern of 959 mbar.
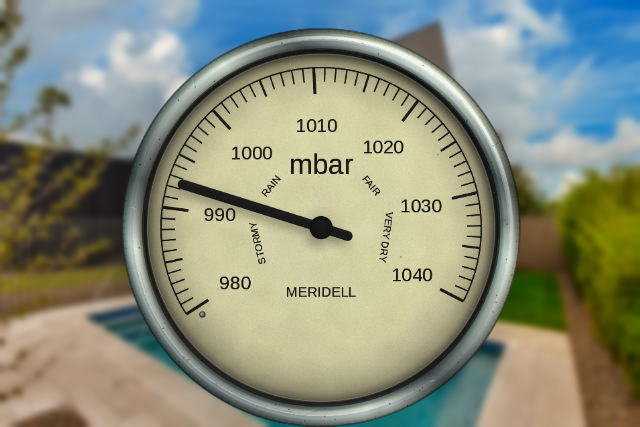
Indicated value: 992.5 mbar
